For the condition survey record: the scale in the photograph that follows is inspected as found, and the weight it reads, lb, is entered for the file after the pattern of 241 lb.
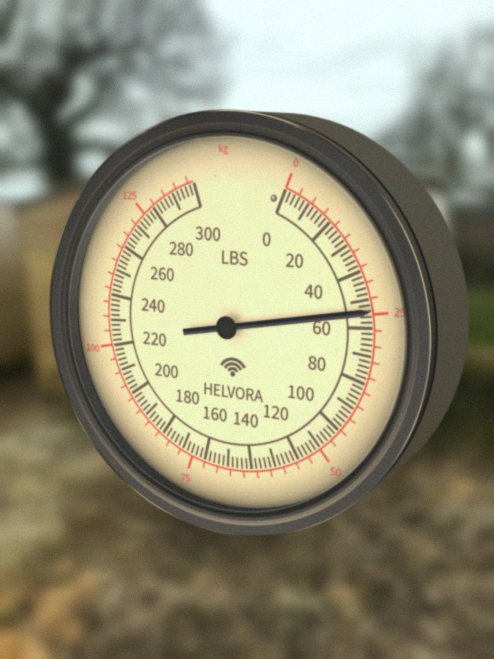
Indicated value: 54 lb
